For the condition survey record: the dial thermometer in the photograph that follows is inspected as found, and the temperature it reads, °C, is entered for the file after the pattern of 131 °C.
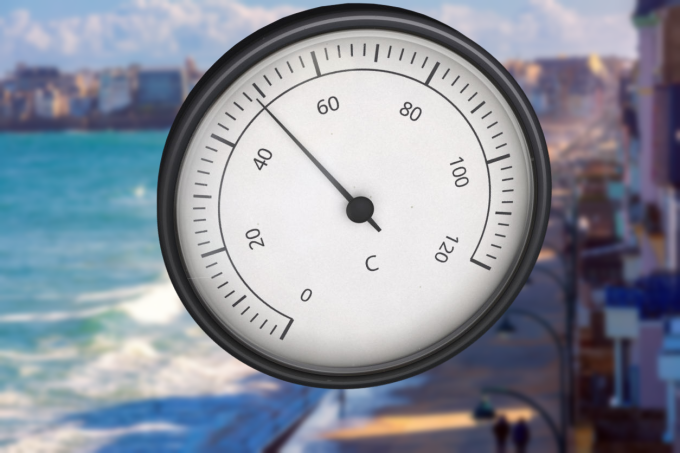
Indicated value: 49 °C
